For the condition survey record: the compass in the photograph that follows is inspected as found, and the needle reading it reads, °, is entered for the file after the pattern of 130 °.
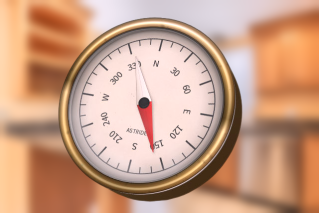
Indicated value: 155 °
